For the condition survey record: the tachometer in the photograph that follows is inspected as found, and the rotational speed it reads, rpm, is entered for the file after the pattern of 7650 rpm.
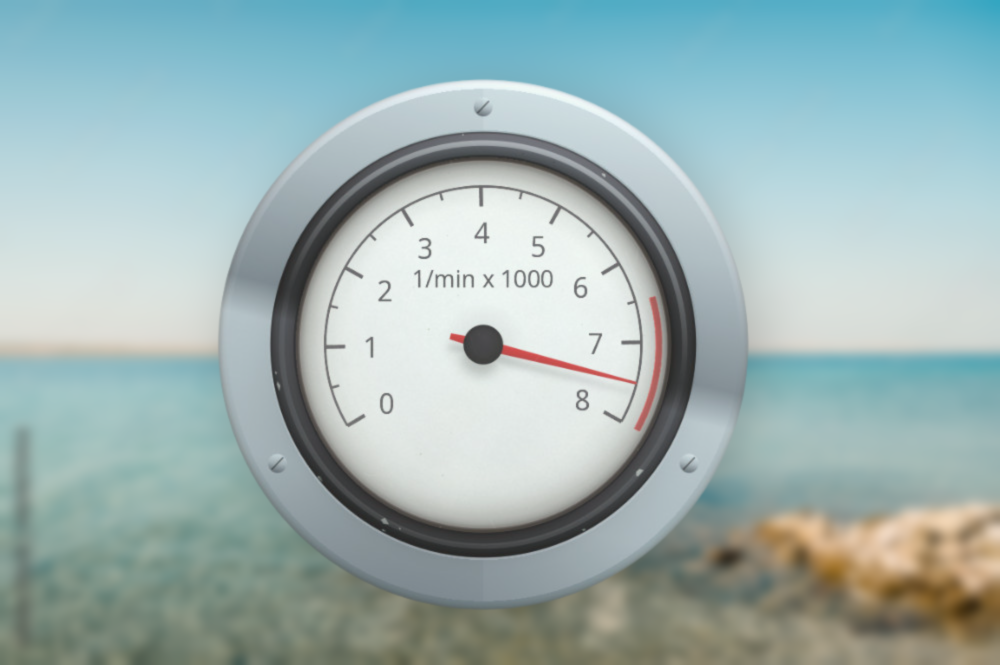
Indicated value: 7500 rpm
